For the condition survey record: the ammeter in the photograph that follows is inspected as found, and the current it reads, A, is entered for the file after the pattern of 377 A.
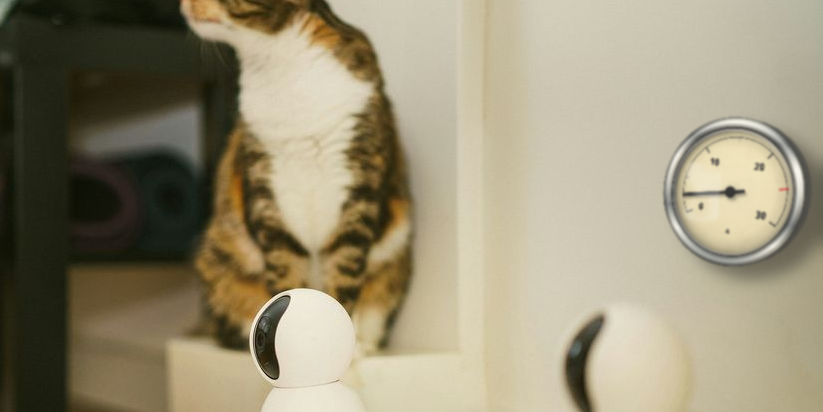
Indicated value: 2.5 A
